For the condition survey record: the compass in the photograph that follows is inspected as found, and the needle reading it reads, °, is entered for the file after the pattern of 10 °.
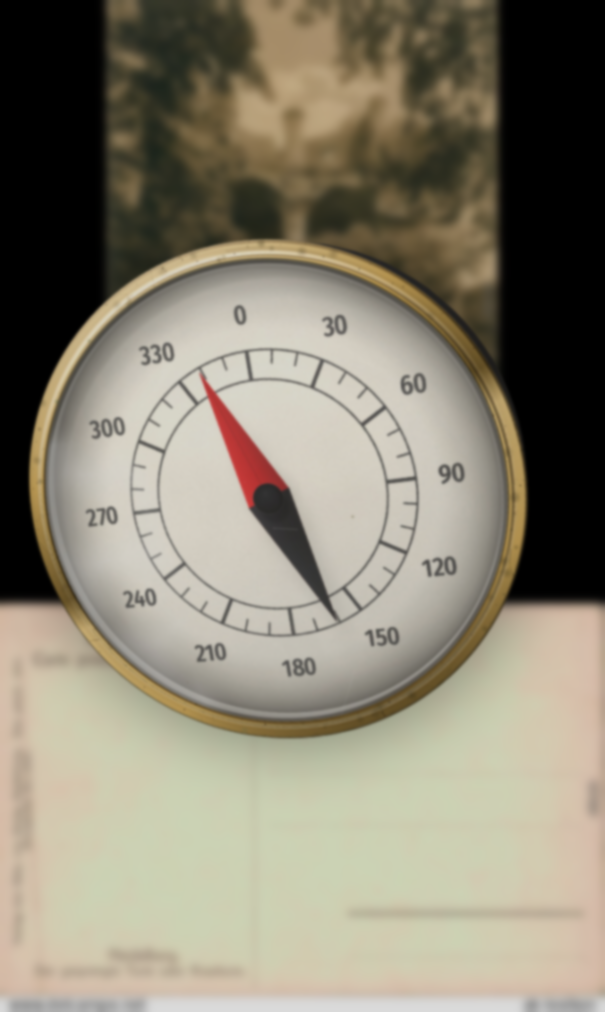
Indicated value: 340 °
